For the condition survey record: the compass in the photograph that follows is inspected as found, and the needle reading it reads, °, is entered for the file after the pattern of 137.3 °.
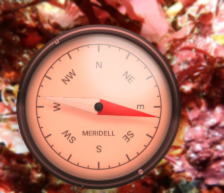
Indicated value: 100 °
